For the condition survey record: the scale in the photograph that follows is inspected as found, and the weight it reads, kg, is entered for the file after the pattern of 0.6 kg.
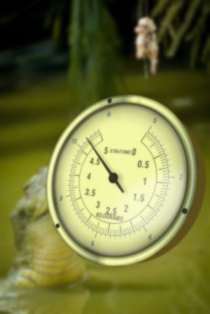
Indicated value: 4.75 kg
